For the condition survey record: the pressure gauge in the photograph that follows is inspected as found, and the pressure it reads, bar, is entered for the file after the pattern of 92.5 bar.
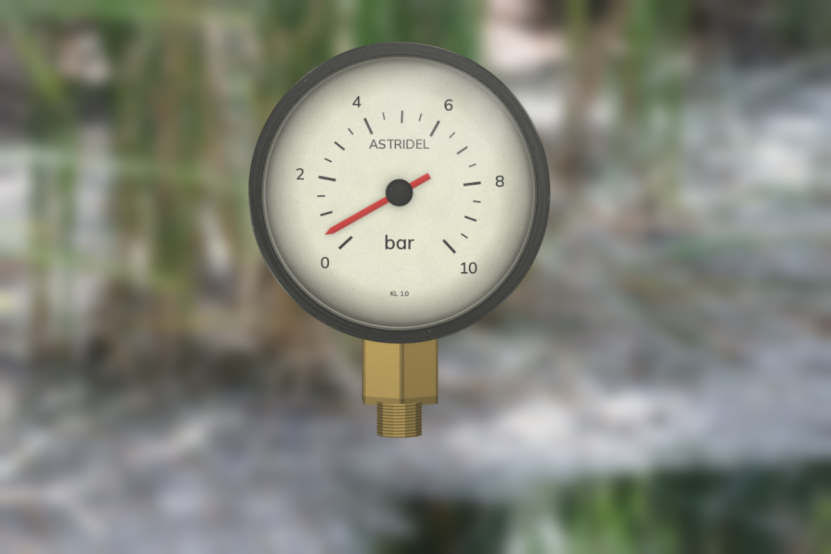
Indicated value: 0.5 bar
